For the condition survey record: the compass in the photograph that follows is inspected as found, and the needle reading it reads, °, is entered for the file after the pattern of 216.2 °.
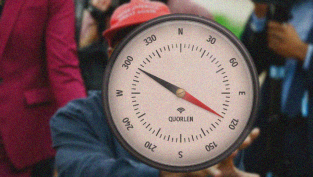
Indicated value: 120 °
